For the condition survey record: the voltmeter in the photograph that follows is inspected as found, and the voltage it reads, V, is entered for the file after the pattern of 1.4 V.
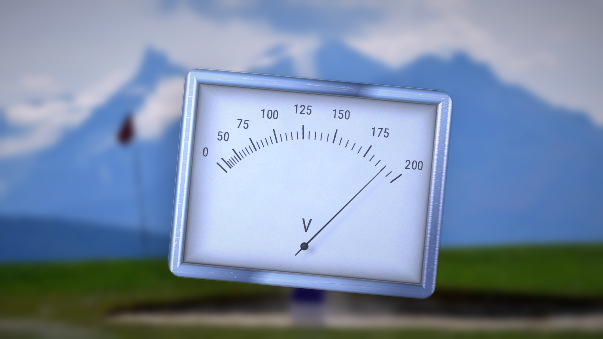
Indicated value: 190 V
